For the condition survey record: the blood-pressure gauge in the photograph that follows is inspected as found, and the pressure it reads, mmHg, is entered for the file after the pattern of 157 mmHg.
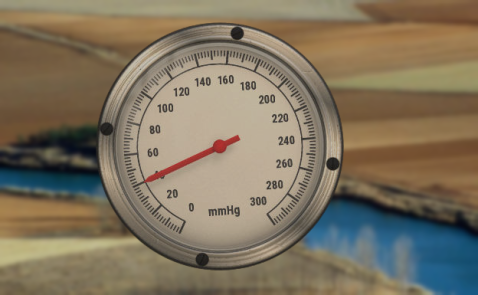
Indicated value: 40 mmHg
